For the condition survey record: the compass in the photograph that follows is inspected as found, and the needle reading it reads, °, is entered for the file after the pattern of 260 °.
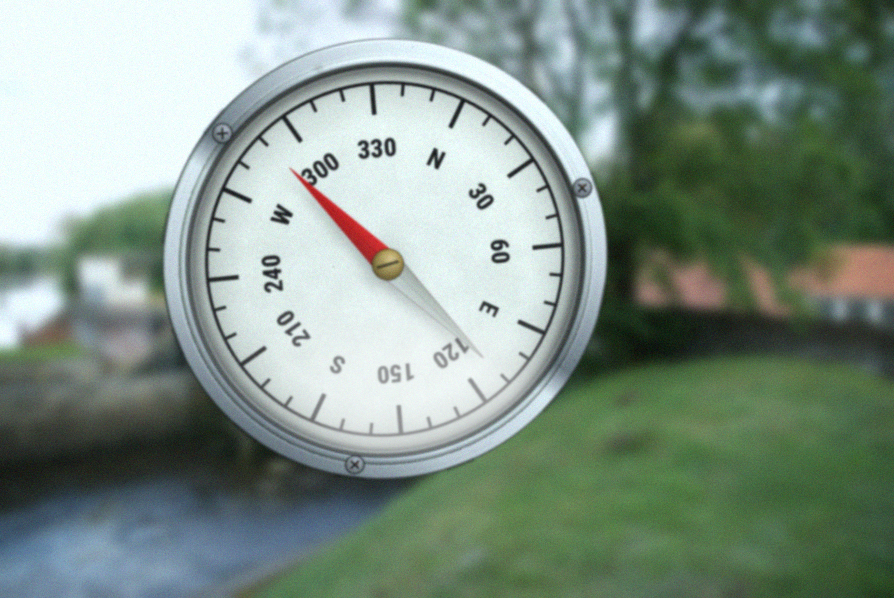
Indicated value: 290 °
